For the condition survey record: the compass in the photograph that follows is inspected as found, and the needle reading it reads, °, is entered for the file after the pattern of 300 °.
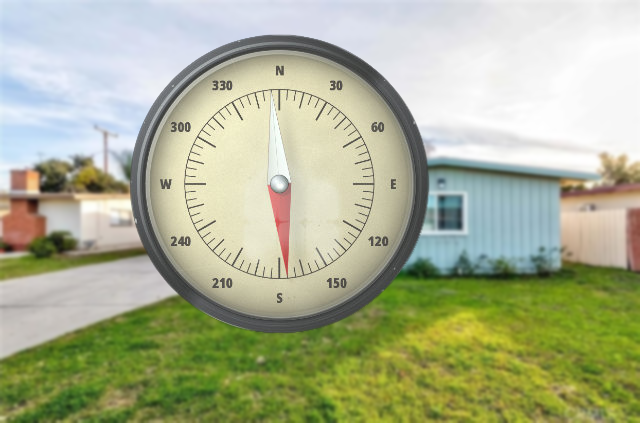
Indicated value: 175 °
